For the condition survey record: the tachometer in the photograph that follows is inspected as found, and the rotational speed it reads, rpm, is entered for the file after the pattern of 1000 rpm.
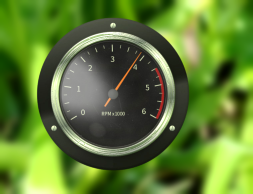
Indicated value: 3875 rpm
